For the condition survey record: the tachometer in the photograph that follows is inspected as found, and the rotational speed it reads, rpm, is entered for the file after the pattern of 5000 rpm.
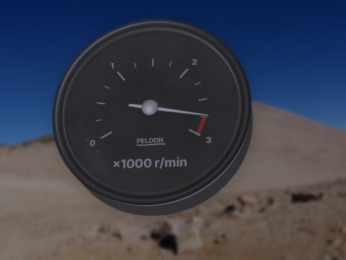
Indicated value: 2750 rpm
